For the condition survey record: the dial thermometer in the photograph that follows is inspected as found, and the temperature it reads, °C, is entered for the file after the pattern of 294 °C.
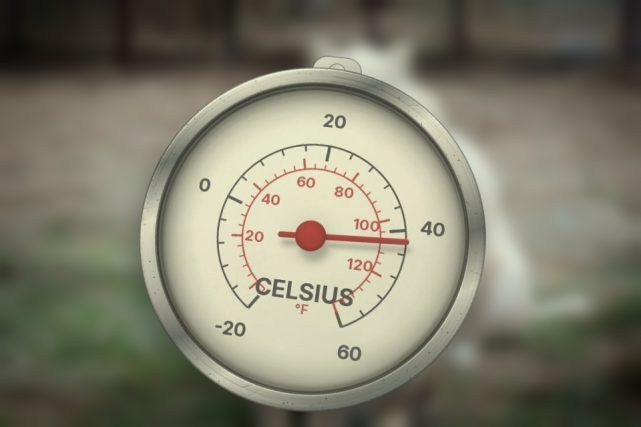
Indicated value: 42 °C
